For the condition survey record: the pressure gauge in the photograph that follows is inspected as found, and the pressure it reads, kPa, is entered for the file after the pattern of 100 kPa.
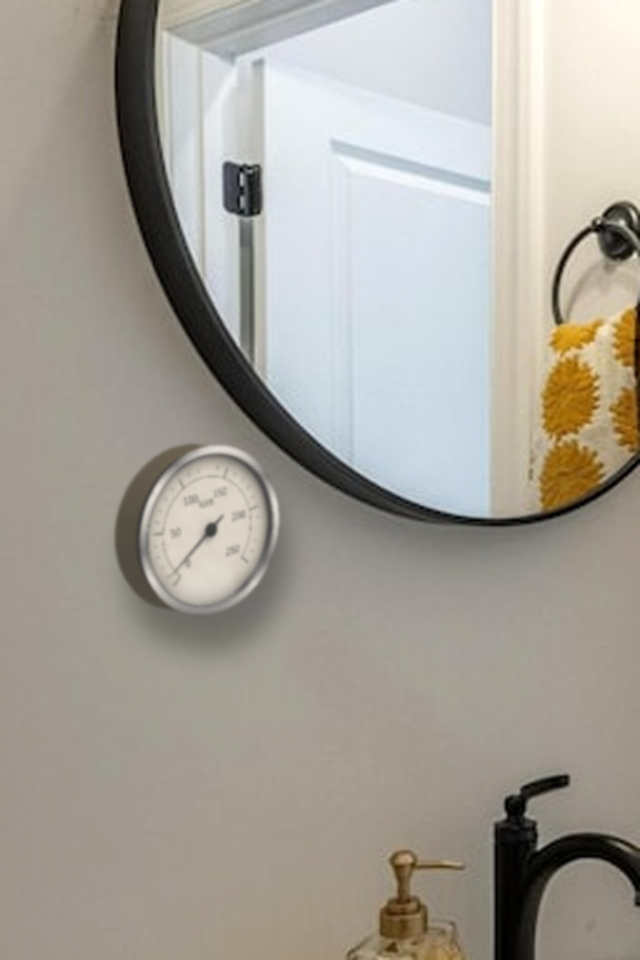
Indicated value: 10 kPa
